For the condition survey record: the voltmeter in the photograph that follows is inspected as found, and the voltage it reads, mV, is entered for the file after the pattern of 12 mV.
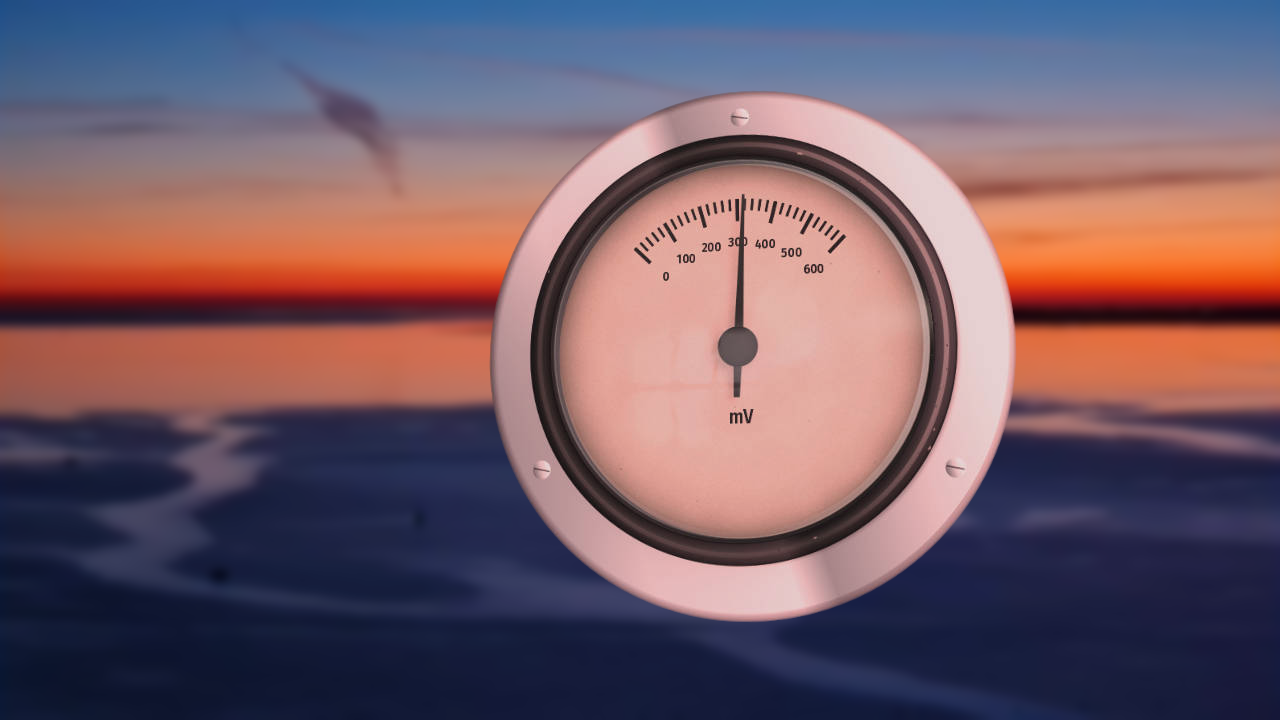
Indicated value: 320 mV
